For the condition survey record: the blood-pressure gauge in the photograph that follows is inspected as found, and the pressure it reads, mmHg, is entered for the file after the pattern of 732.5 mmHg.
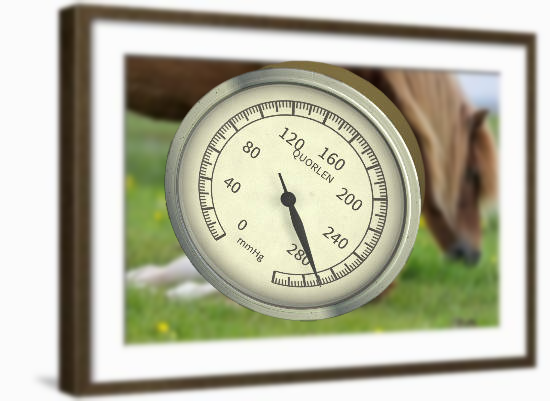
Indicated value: 270 mmHg
